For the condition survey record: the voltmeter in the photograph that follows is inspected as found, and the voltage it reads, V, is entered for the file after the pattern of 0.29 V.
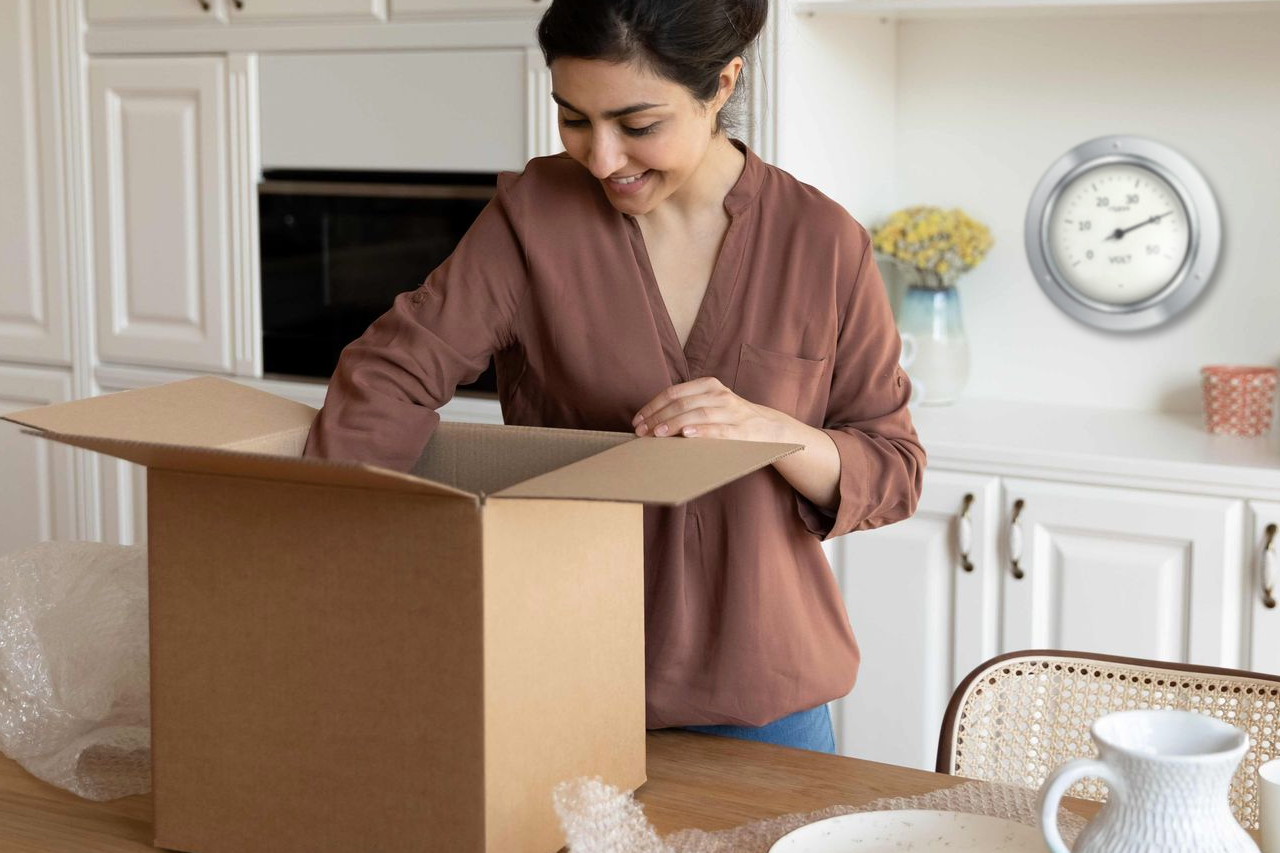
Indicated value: 40 V
